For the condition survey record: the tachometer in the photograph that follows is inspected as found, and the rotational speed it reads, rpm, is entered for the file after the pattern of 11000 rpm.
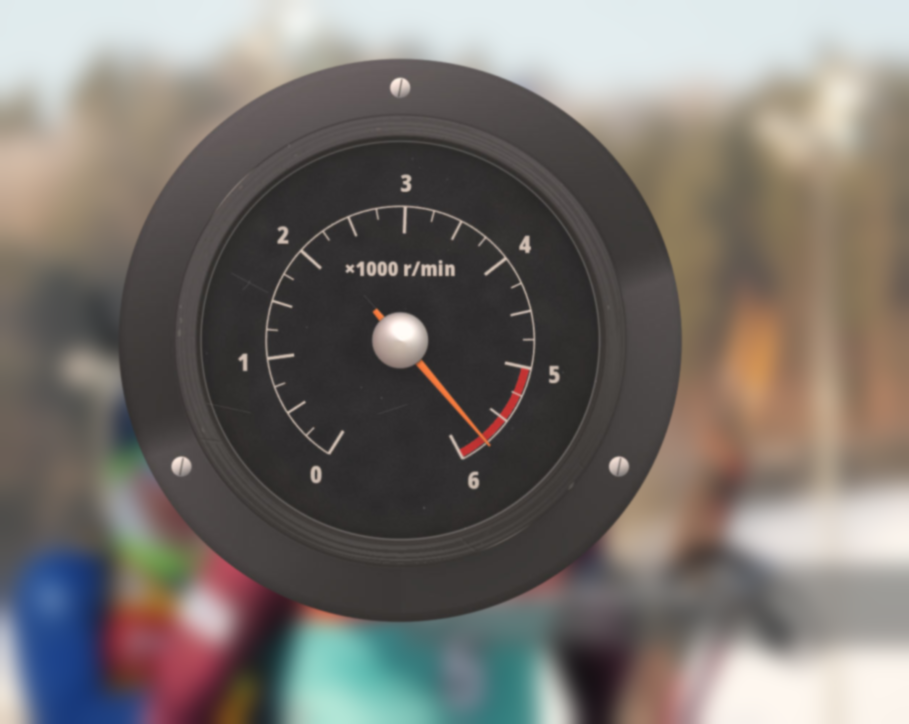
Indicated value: 5750 rpm
